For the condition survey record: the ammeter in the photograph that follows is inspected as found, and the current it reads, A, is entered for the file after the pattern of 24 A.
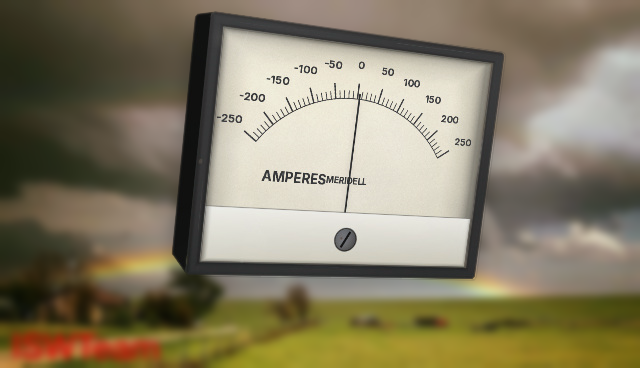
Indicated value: 0 A
